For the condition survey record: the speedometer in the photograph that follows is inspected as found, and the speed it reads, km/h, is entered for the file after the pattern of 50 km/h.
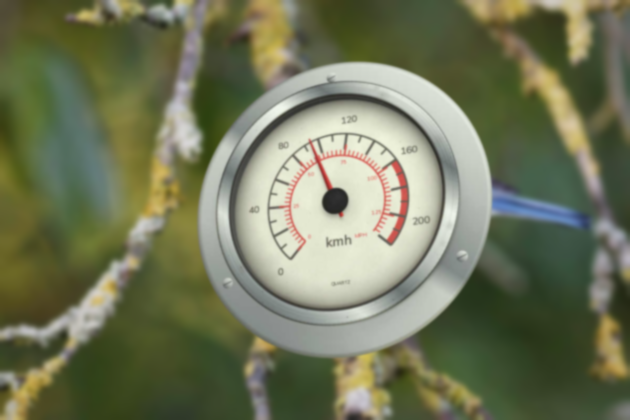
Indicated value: 95 km/h
